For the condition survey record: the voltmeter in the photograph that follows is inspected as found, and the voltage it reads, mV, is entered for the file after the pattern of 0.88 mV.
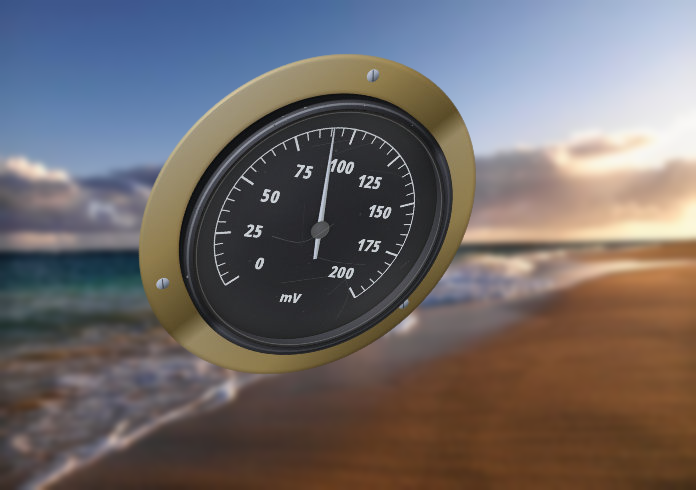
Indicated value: 90 mV
